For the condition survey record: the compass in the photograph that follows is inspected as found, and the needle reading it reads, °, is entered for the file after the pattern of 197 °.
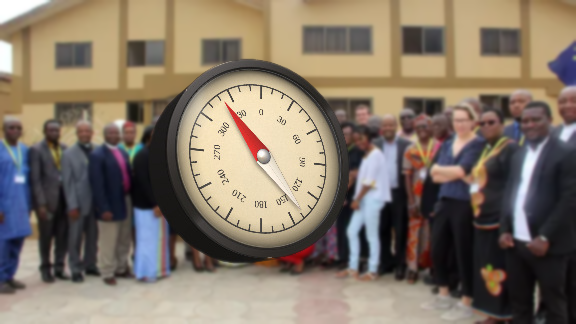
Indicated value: 320 °
